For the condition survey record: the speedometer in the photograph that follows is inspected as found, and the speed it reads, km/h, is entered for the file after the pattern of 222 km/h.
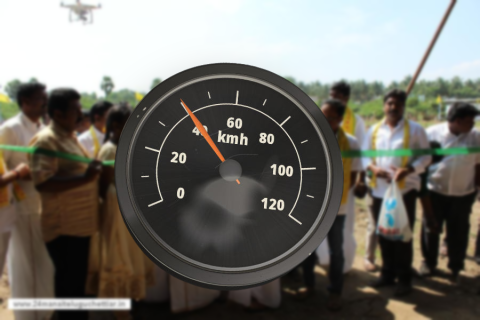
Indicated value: 40 km/h
